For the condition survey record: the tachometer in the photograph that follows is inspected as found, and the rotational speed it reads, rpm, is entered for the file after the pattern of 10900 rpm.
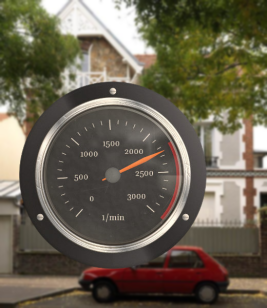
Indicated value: 2250 rpm
